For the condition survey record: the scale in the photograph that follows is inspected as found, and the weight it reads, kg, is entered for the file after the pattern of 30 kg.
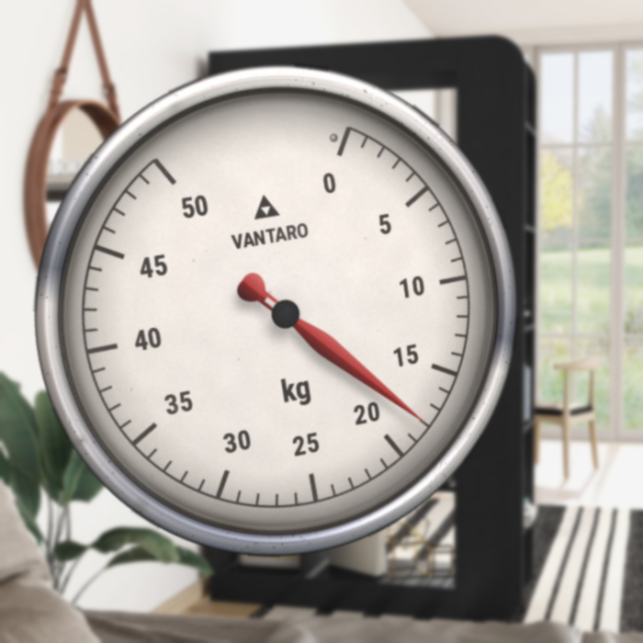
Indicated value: 18 kg
